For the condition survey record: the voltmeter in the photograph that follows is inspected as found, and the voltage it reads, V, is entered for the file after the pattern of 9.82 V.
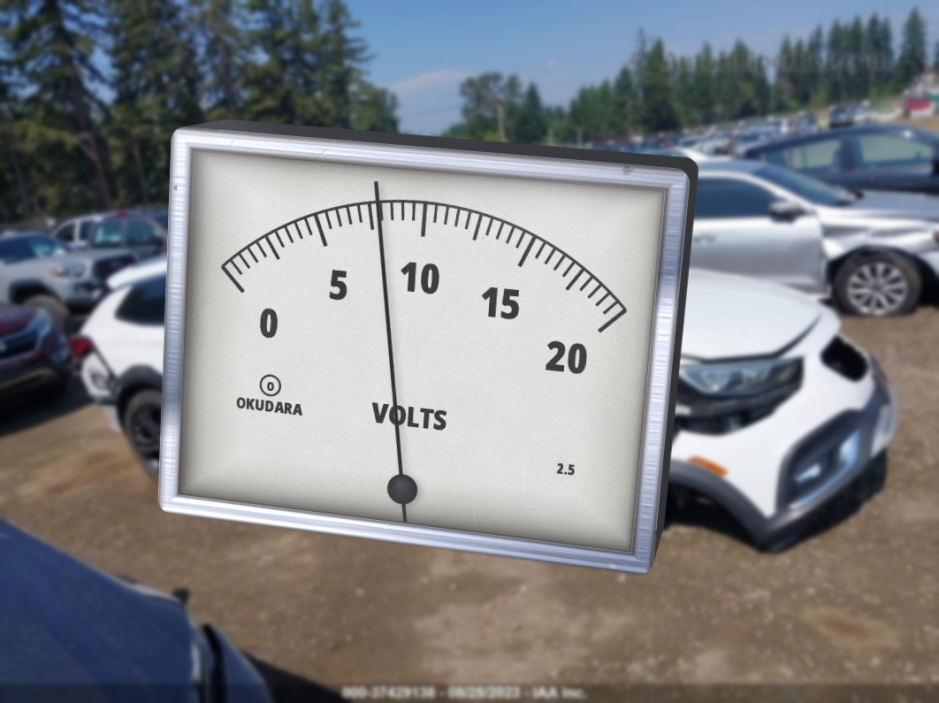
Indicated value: 8 V
